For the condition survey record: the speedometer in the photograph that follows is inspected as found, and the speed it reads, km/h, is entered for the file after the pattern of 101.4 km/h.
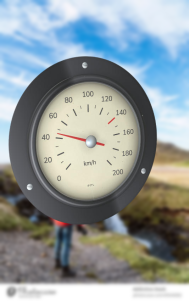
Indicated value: 45 km/h
